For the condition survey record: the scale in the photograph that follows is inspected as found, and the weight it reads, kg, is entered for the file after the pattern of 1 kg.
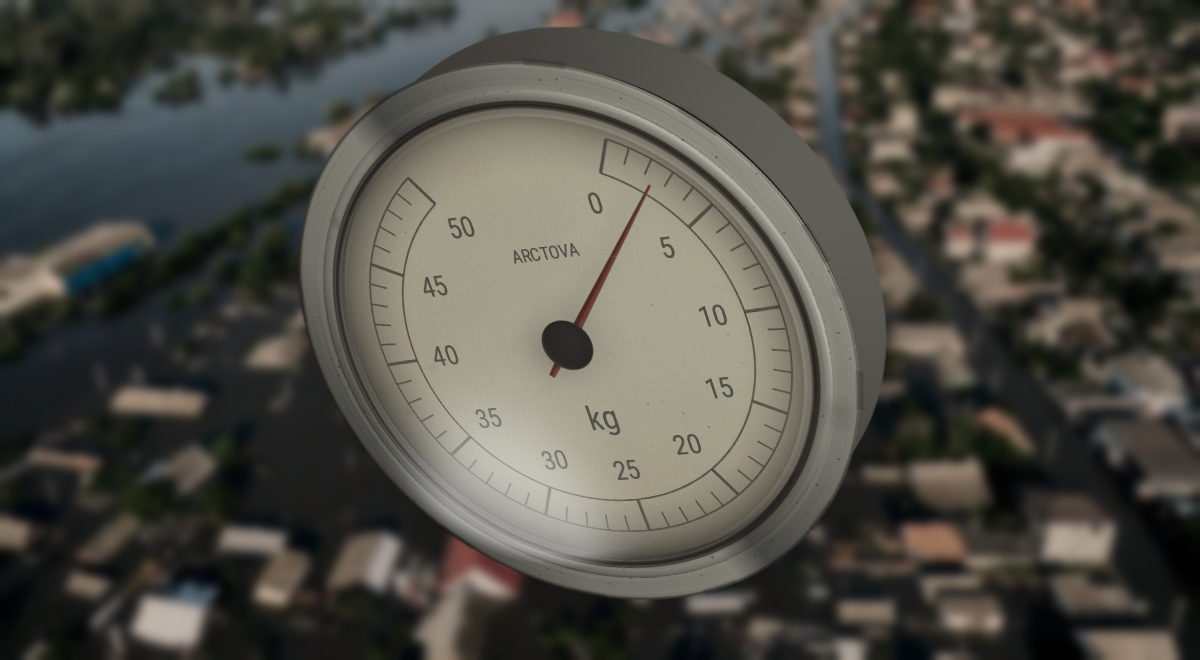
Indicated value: 2.5 kg
